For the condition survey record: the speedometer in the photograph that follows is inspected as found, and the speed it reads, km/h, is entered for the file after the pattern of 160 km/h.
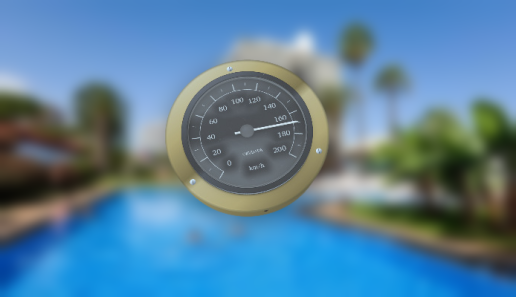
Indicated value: 170 km/h
